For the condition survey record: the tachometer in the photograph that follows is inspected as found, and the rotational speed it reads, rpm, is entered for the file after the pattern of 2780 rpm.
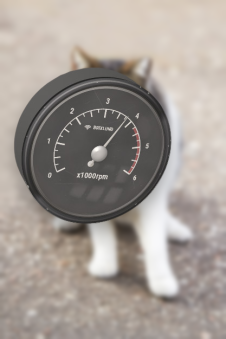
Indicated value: 3750 rpm
